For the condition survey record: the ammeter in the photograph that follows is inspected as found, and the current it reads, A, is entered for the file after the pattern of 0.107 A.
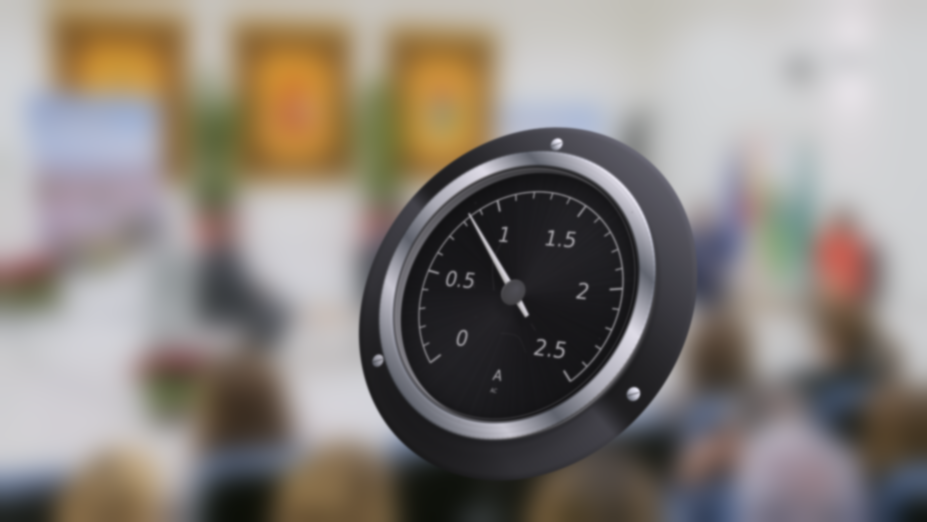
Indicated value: 0.85 A
